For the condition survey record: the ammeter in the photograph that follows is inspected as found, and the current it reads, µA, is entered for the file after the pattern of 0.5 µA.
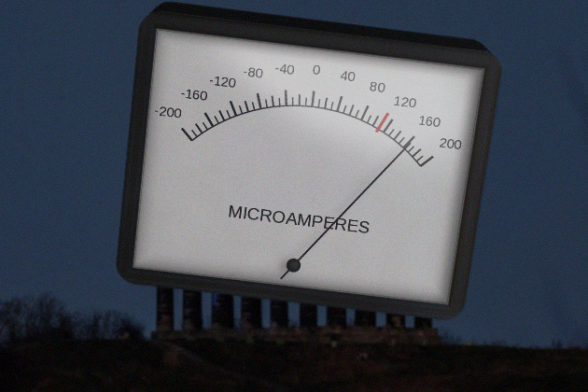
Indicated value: 160 µA
